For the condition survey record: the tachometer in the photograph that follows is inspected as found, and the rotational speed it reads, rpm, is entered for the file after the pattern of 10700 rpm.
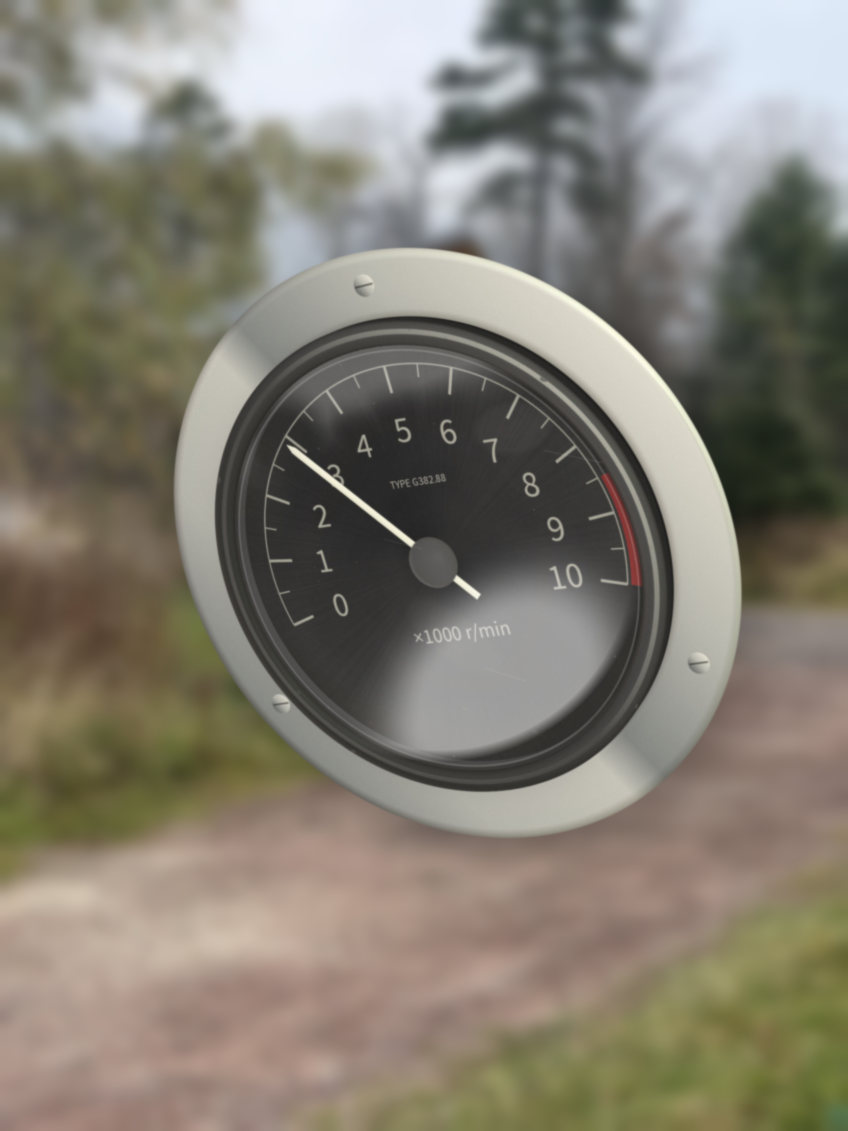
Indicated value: 3000 rpm
